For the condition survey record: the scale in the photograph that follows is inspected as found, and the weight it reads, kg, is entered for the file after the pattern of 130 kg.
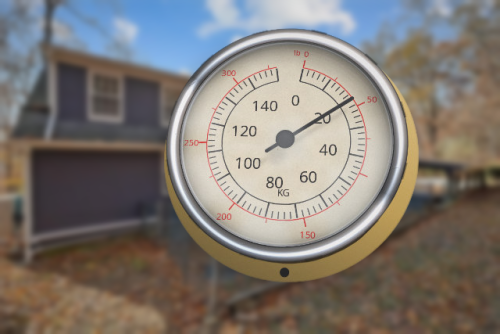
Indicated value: 20 kg
